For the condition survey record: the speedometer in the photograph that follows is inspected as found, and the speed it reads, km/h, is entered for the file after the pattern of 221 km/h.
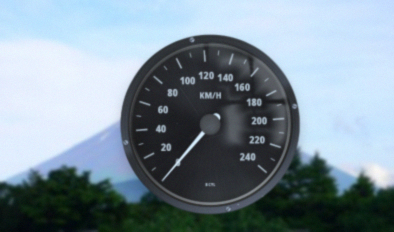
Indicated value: 0 km/h
